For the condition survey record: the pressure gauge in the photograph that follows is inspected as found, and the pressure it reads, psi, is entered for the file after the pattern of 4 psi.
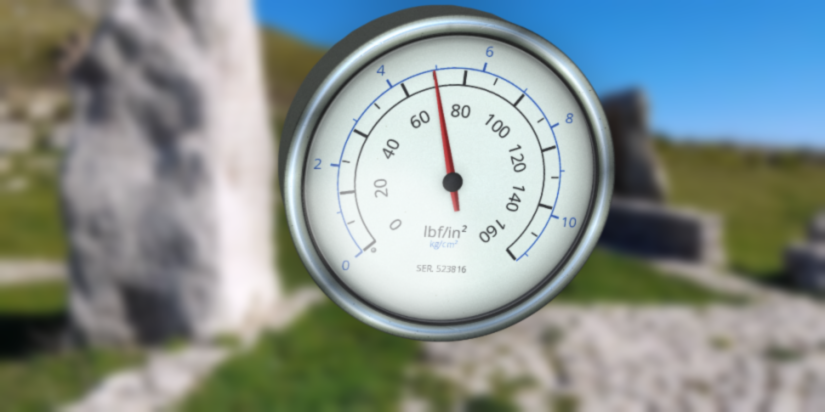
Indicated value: 70 psi
